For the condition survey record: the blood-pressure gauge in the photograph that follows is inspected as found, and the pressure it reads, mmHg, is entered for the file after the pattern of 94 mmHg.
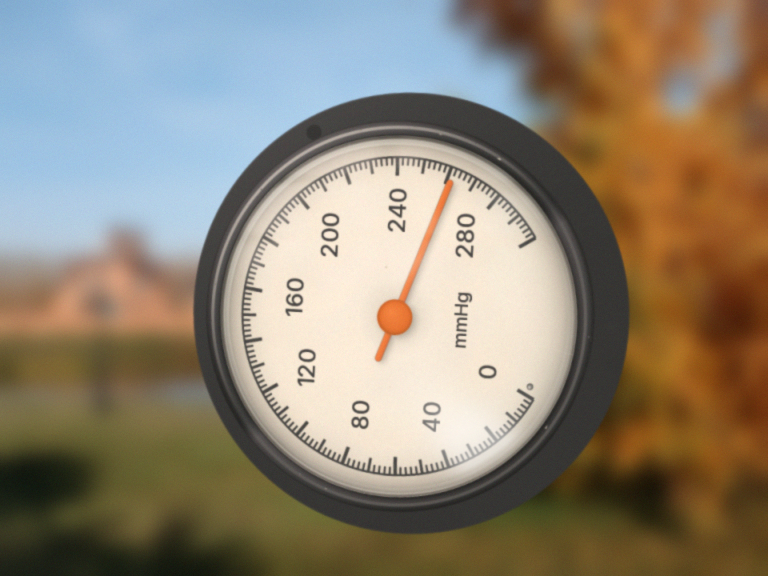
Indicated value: 262 mmHg
